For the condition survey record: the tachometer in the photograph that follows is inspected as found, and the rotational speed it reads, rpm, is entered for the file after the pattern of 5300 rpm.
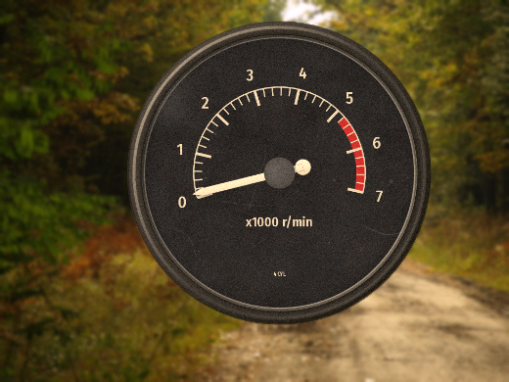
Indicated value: 100 rpm
